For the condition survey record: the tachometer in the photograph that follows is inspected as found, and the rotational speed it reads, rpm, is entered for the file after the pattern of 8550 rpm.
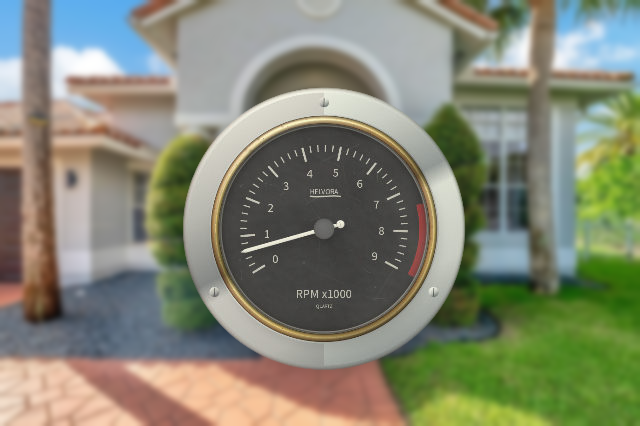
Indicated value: 600 rpm
